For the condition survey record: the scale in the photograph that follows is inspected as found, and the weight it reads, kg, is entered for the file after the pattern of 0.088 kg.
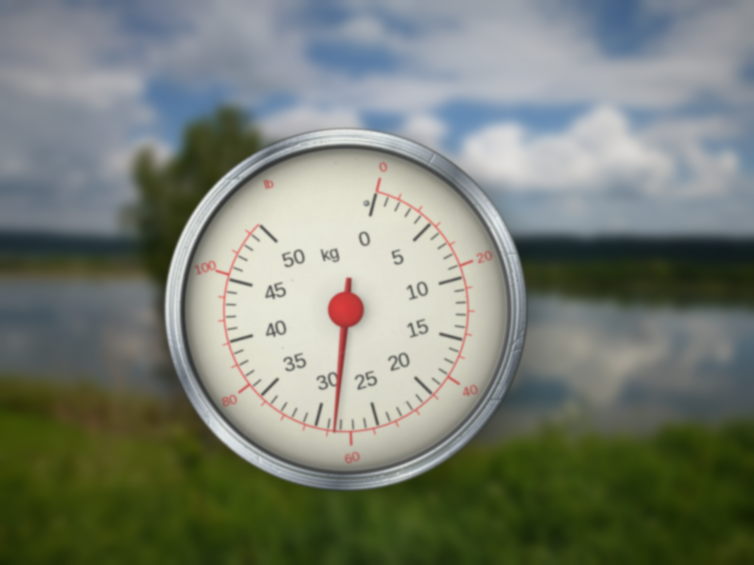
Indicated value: 28.5 kg
